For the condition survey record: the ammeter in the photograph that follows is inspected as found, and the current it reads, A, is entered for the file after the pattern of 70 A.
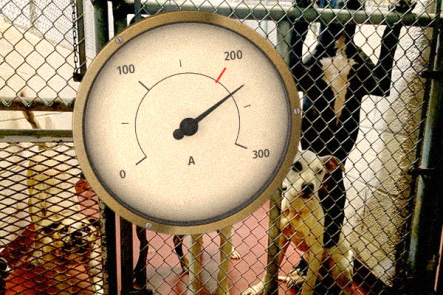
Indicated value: 225 A
